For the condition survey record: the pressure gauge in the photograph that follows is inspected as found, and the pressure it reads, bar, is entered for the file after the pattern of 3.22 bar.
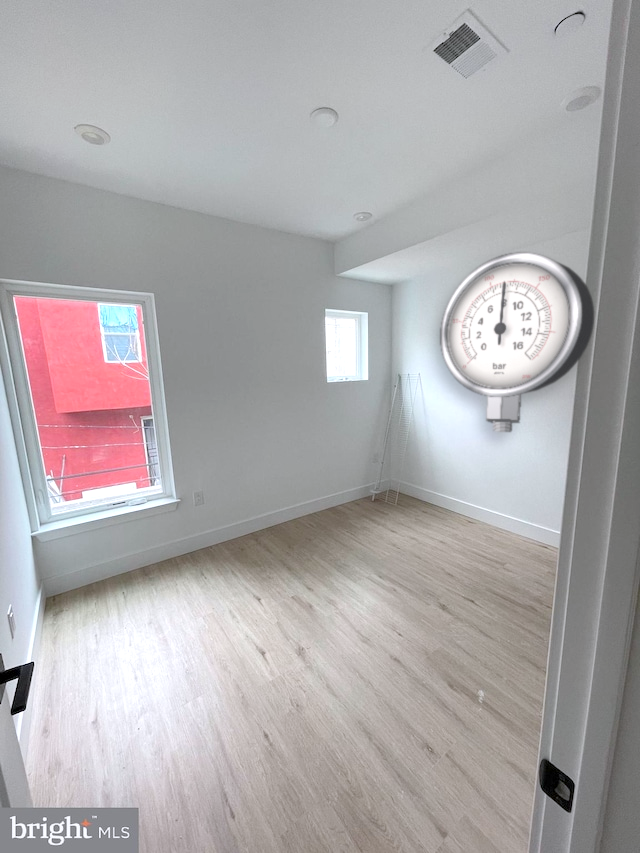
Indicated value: 8 bar
